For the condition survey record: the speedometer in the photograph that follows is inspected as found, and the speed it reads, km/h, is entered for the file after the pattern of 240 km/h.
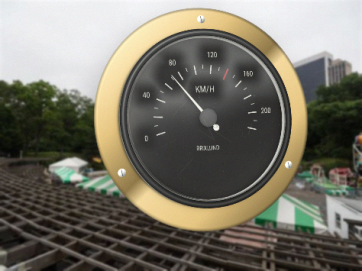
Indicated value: 70 km/h
